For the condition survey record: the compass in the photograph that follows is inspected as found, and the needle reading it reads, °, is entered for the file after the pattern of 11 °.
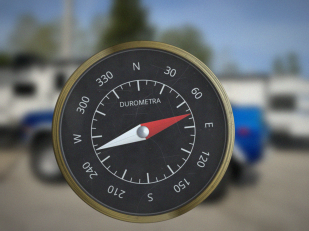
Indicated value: 75 °
